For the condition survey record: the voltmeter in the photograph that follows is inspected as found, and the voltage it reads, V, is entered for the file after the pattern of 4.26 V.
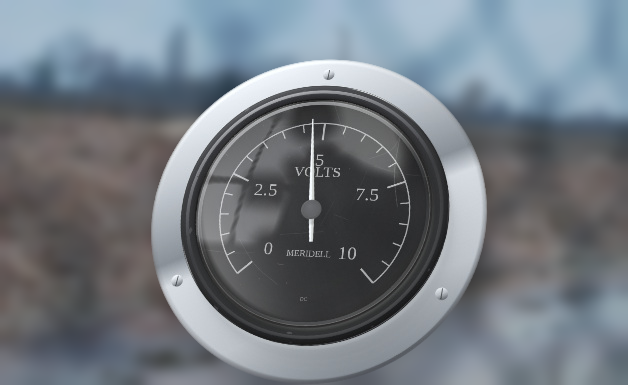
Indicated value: 4.75 V
